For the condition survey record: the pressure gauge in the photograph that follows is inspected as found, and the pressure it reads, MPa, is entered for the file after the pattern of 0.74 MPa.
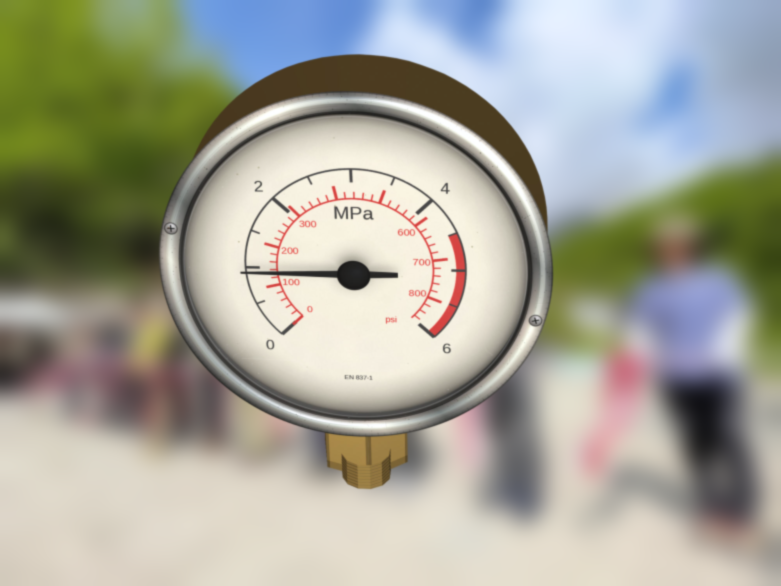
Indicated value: 1 MPa
